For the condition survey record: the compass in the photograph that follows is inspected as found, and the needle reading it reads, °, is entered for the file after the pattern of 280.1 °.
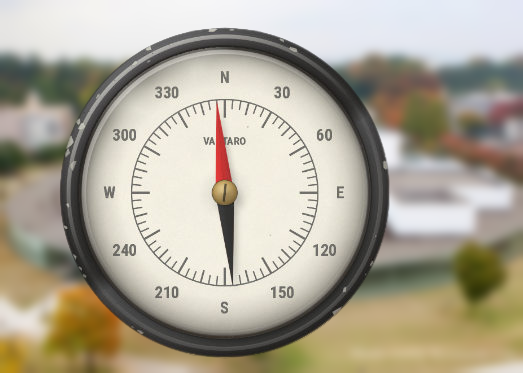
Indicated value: 355 °
